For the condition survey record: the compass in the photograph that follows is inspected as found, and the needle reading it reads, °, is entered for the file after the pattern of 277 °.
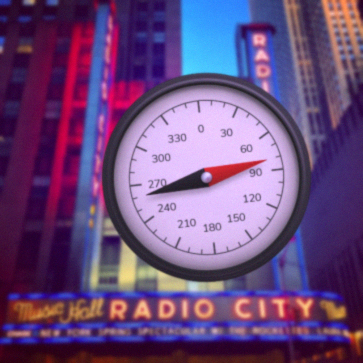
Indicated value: 80 °
